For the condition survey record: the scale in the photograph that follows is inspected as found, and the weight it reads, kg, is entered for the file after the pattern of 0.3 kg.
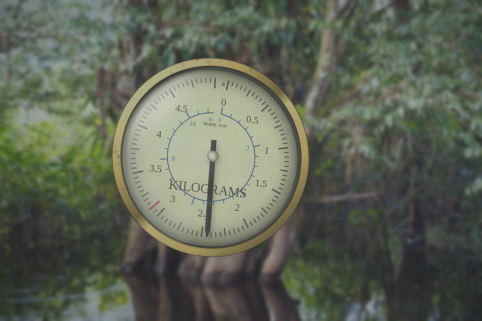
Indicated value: 2.45 kg
